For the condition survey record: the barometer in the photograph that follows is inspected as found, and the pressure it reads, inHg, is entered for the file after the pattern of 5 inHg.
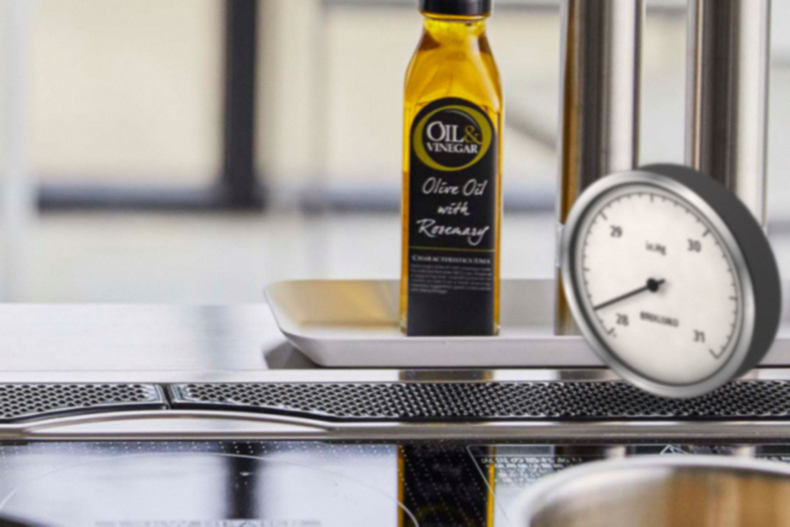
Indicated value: 28.2 inHg
